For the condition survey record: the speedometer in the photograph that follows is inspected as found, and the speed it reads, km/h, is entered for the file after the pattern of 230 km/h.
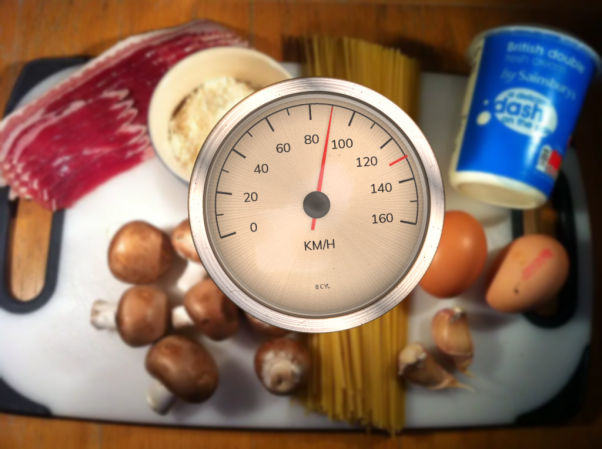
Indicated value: 90 km/h
